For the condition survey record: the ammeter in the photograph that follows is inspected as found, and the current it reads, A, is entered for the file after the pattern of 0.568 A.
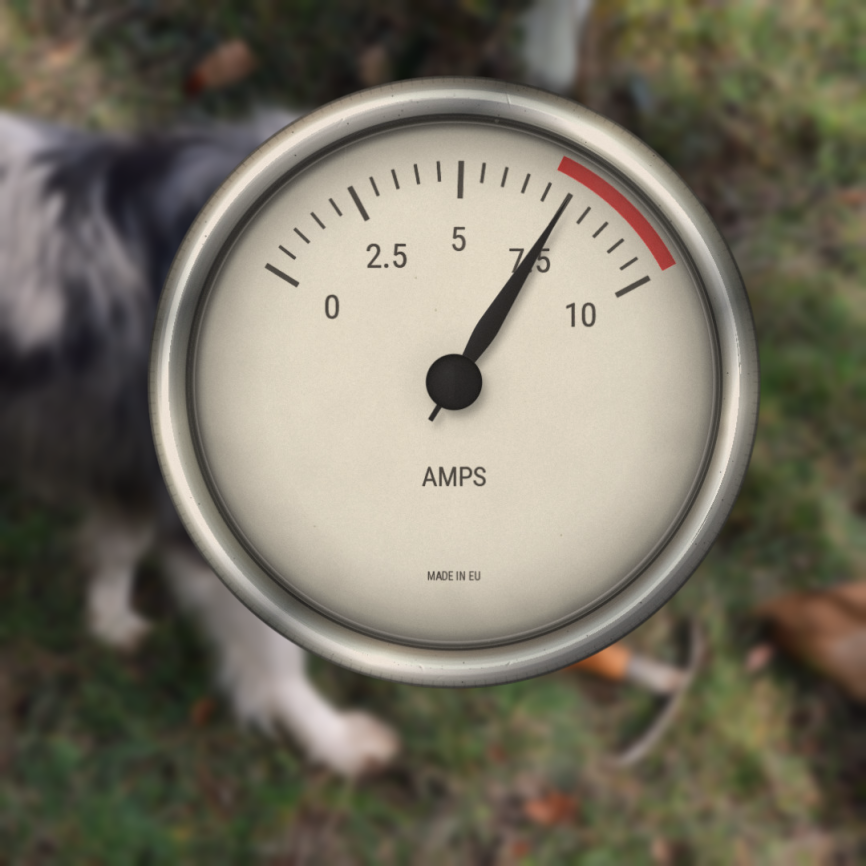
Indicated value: 7.5 A
